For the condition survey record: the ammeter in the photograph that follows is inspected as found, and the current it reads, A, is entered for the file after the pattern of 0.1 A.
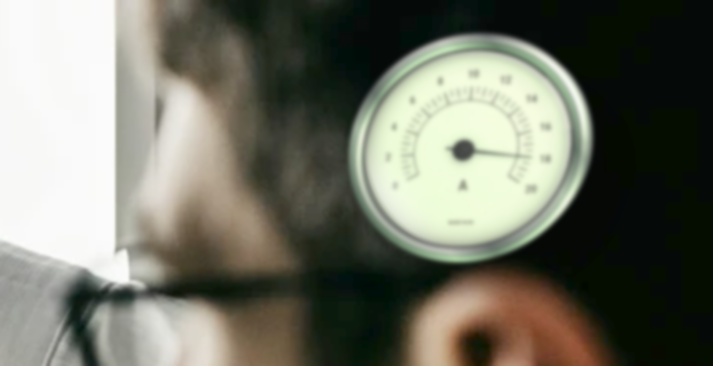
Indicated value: 18 A
